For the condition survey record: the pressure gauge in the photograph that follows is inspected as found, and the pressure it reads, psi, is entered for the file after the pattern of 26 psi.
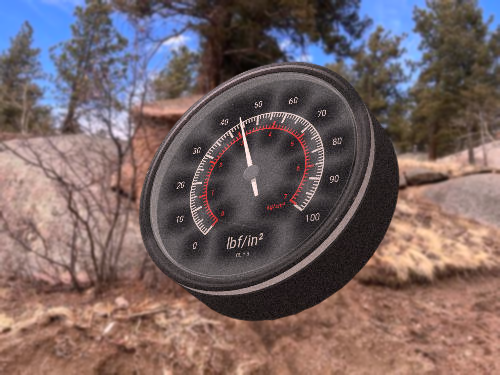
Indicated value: 45 psi
